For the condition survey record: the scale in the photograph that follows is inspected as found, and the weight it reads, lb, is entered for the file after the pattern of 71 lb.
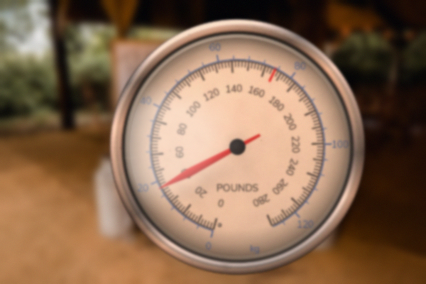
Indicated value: 40 lb
